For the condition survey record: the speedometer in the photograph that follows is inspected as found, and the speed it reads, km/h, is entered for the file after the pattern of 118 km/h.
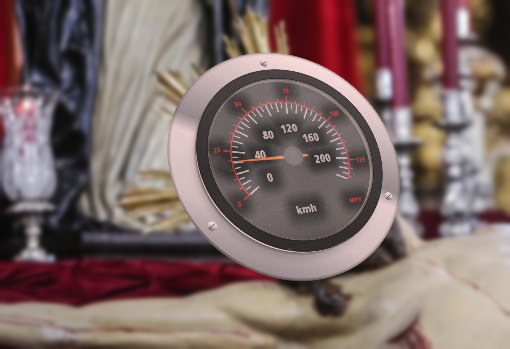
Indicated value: 30 km/h
